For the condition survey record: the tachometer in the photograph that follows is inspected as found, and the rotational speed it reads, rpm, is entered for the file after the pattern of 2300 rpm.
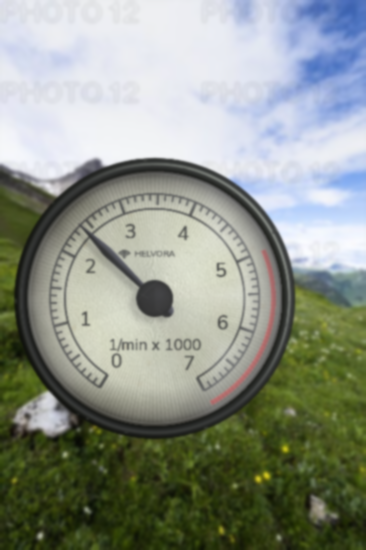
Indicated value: 2400 rpm
